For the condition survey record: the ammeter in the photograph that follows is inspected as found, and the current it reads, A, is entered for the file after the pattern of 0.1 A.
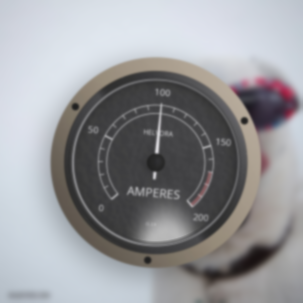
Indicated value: 100 A
